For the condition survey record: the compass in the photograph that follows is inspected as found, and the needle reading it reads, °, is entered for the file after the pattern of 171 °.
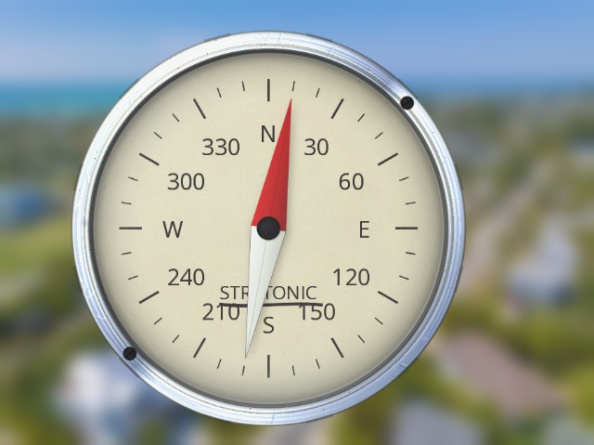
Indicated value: 10 °
